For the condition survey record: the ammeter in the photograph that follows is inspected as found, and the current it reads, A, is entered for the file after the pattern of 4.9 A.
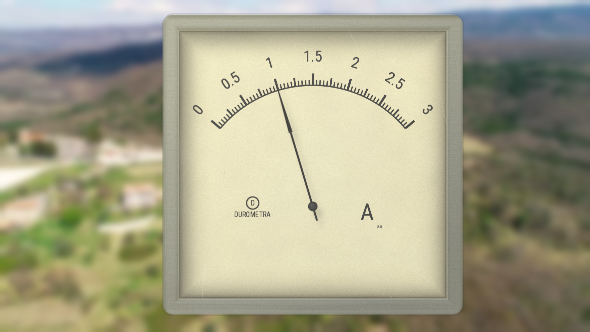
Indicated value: 1 A
